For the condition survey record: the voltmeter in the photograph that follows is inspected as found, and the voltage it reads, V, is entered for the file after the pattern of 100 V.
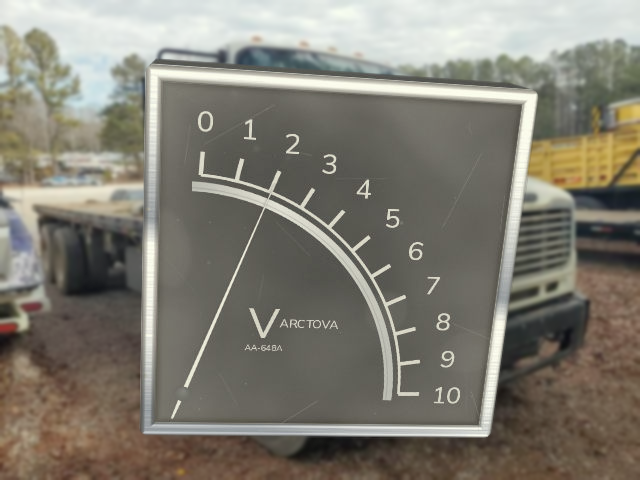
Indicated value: 2 V
